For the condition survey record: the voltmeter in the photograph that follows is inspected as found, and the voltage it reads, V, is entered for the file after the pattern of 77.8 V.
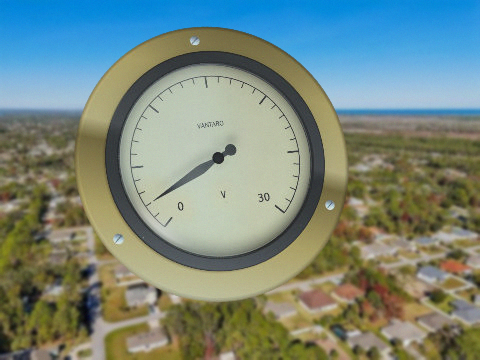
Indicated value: 2 V
